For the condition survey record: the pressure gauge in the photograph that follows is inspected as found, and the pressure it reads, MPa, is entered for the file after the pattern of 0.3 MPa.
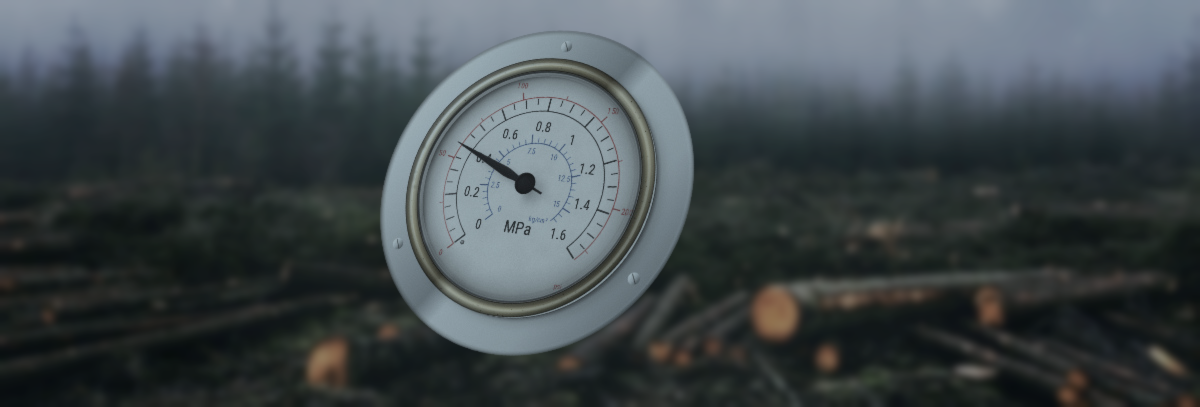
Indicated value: 0.4 MPa
